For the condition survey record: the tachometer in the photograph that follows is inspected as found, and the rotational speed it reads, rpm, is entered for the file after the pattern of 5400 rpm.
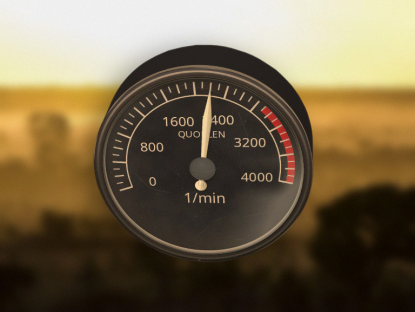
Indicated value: 2200 rpm
